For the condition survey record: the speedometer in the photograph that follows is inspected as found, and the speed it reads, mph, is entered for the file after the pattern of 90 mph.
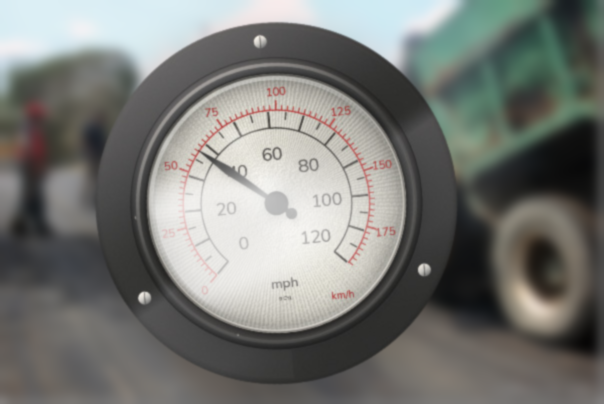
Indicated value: 37.5 mph
